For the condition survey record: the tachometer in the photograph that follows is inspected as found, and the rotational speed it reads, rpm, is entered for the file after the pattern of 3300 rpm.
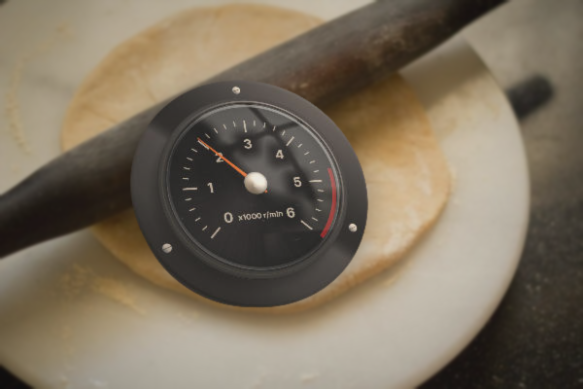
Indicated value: 2000 rpm
